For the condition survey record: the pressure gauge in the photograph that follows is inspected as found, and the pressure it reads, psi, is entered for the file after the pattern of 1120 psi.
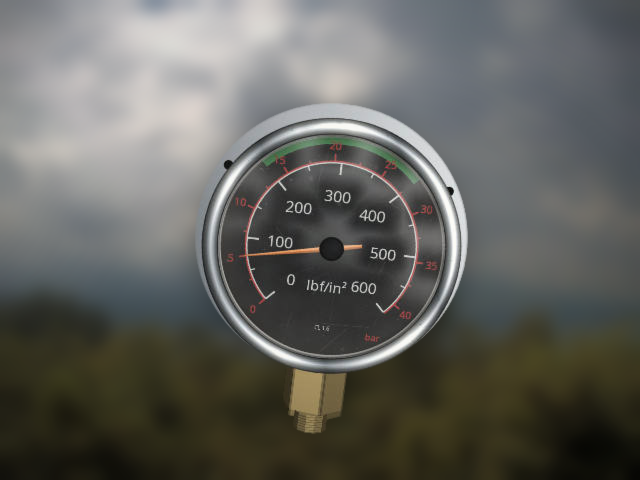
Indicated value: 75 psi
